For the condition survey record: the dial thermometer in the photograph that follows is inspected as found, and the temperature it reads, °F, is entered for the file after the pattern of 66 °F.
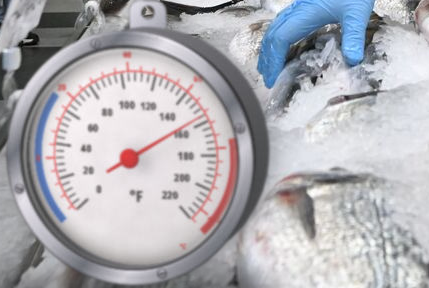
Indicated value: 156 °F
